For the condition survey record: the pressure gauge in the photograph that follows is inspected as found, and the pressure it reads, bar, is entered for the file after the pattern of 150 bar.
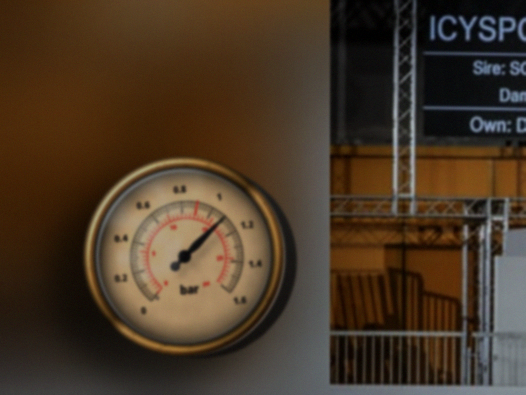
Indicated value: 1.1 bar
